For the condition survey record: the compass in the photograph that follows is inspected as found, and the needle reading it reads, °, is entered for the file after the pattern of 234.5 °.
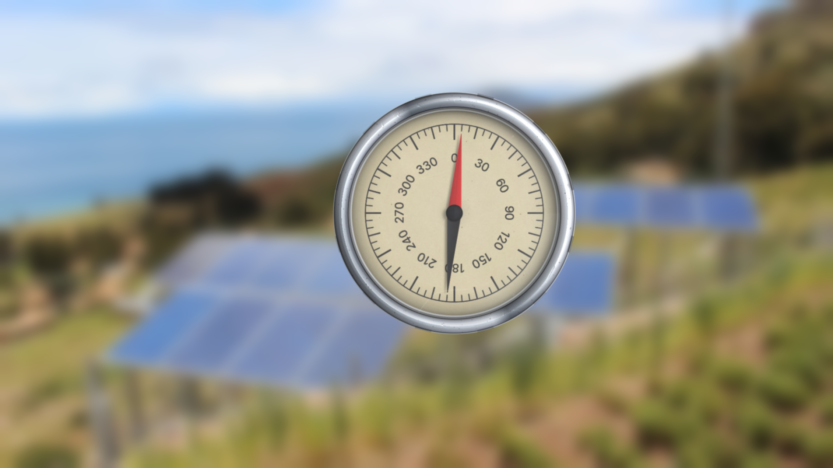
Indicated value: 5 °
